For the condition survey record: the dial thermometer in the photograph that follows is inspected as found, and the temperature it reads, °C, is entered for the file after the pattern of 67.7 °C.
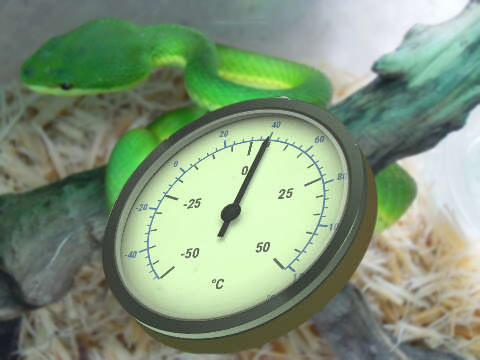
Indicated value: 5 °C
